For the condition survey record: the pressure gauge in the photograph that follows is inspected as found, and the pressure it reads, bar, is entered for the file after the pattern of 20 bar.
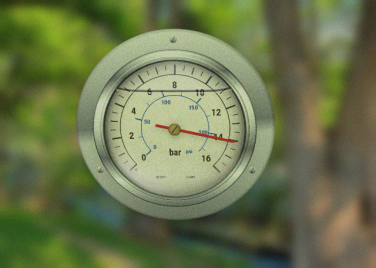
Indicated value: 14 bar
